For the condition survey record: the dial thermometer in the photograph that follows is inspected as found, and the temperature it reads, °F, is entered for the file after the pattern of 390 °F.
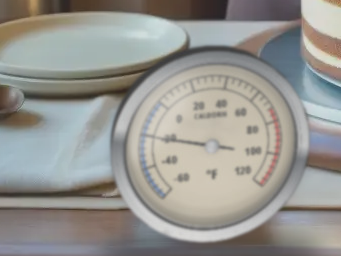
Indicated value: -20 °F
